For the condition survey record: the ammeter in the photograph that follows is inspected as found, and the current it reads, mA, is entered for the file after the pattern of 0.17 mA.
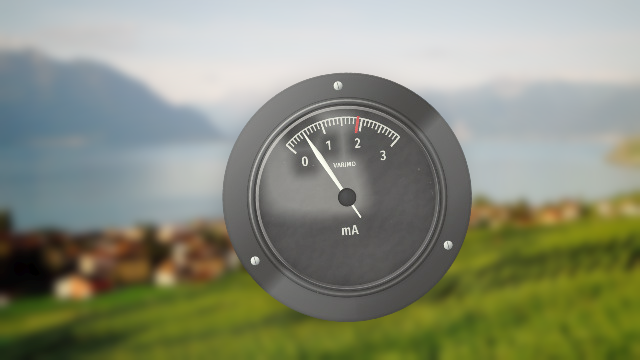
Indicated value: 0.5 mA
